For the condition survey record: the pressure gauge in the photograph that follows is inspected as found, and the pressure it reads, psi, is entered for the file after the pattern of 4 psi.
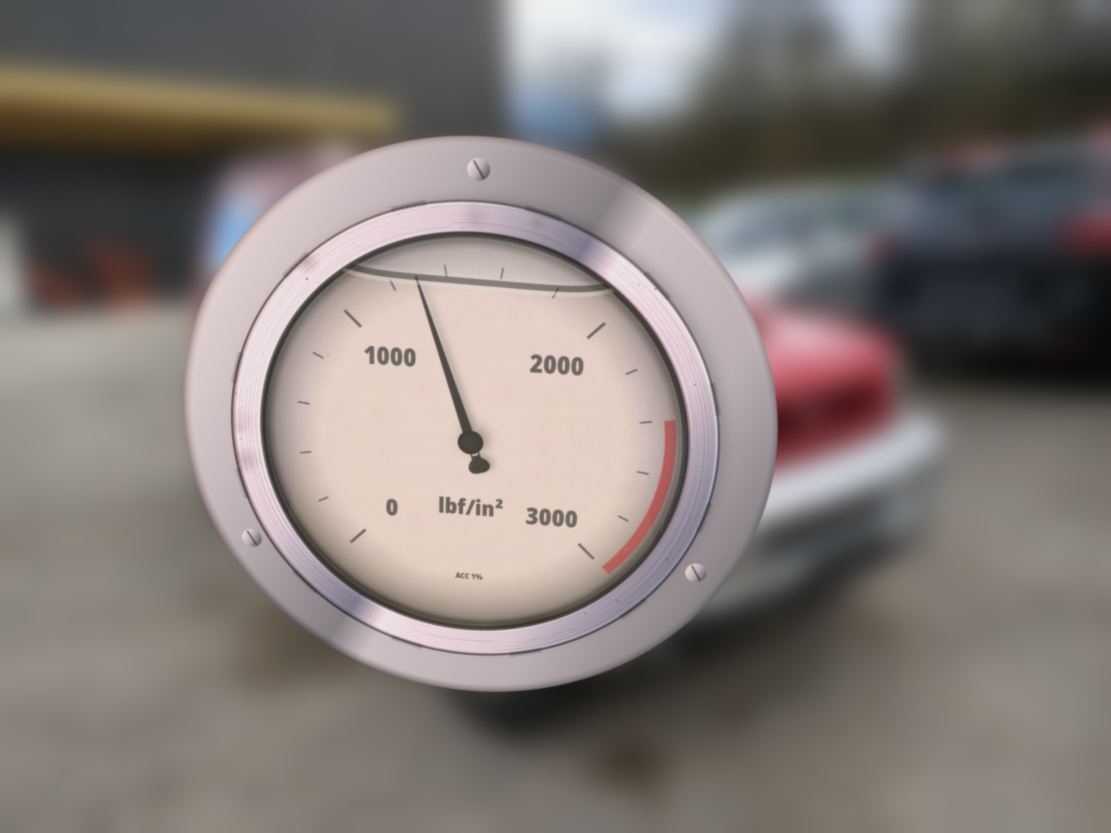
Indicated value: 1300 psi
